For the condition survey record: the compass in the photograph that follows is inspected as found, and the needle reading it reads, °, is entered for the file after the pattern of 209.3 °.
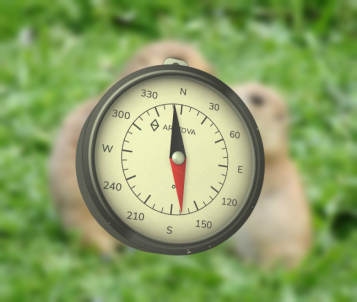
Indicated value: 170 °
